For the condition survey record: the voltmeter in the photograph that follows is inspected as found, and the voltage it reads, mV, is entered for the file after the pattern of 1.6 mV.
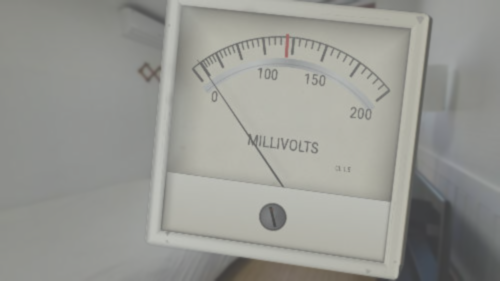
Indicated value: 25 mV
